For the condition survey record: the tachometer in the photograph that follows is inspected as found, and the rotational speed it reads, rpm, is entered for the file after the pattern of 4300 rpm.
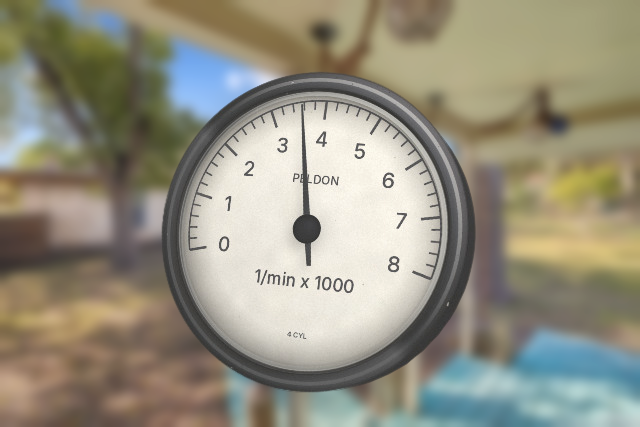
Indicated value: 3600 rpm
